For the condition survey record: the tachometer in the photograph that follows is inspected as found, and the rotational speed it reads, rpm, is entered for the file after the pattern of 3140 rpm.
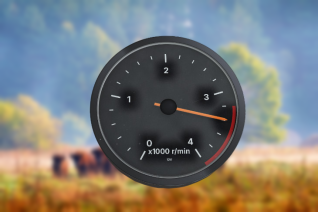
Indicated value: 3400 rpm
